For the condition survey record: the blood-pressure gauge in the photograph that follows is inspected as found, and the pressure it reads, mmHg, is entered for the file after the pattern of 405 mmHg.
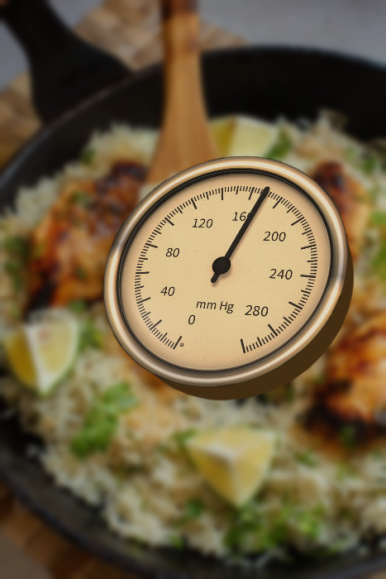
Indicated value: 170 mmHg
